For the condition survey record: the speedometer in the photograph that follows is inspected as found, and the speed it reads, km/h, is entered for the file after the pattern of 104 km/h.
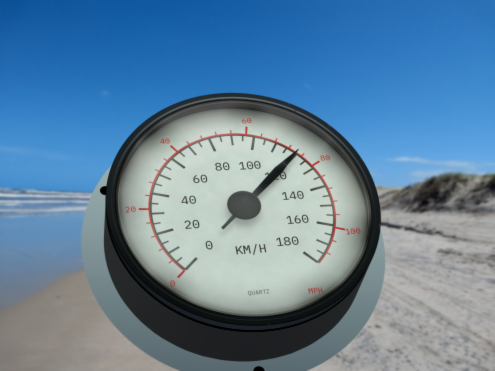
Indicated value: 120 km/h
